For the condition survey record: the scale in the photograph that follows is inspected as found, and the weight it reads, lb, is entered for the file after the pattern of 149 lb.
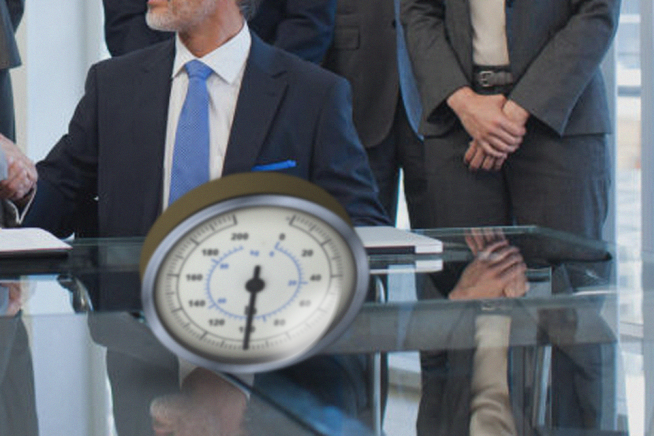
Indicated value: 100 lb
